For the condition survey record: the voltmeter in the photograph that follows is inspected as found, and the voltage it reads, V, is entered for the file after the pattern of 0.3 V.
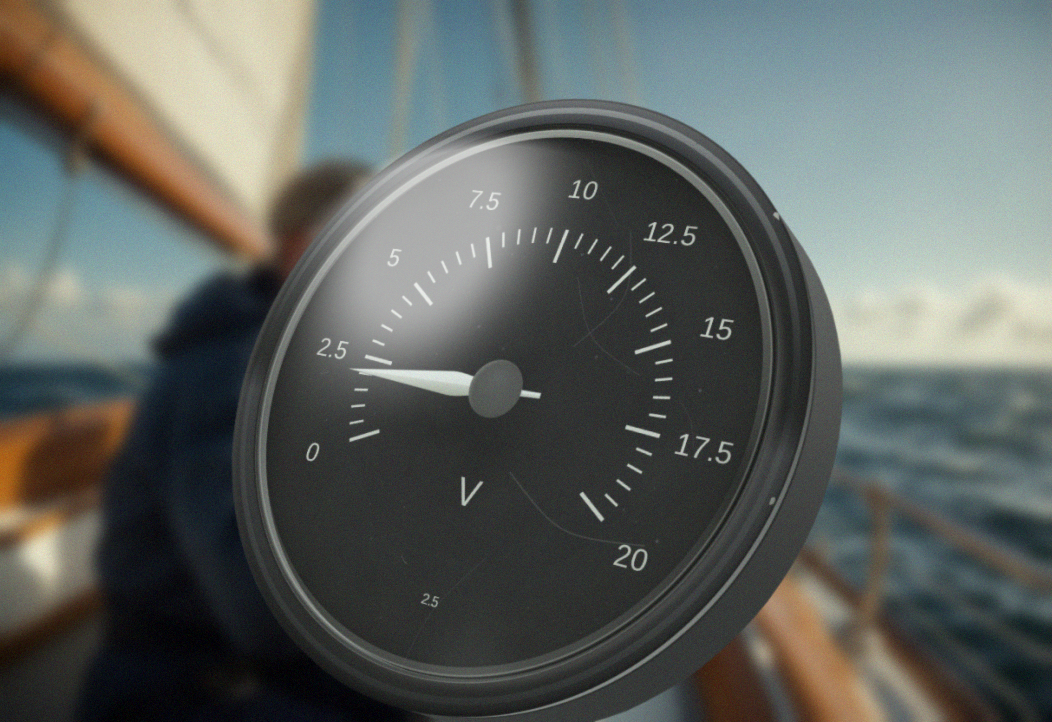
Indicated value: 2 V
